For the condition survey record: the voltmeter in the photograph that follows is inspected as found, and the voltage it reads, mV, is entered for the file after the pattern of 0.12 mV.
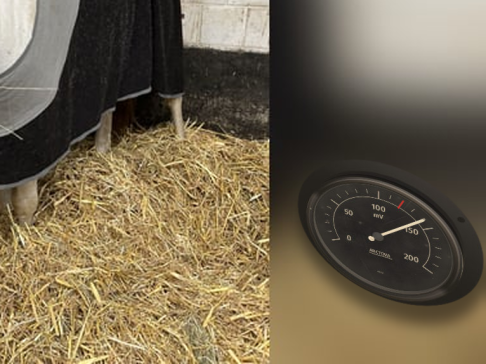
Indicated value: 140 mV
